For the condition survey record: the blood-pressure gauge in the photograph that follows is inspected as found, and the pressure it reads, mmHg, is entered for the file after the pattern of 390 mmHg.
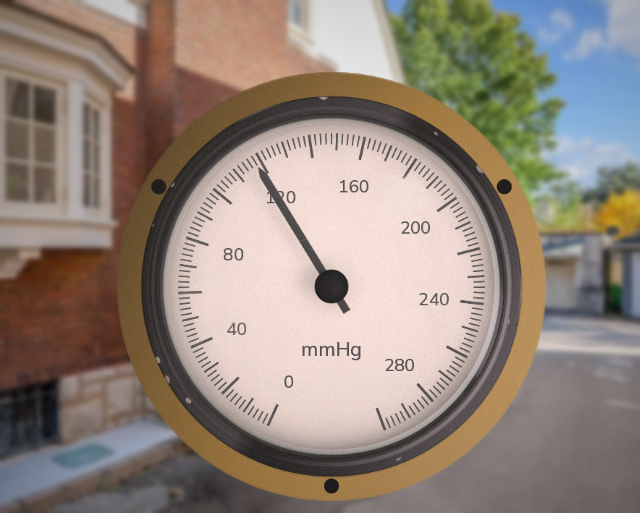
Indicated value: 118 mmHg
